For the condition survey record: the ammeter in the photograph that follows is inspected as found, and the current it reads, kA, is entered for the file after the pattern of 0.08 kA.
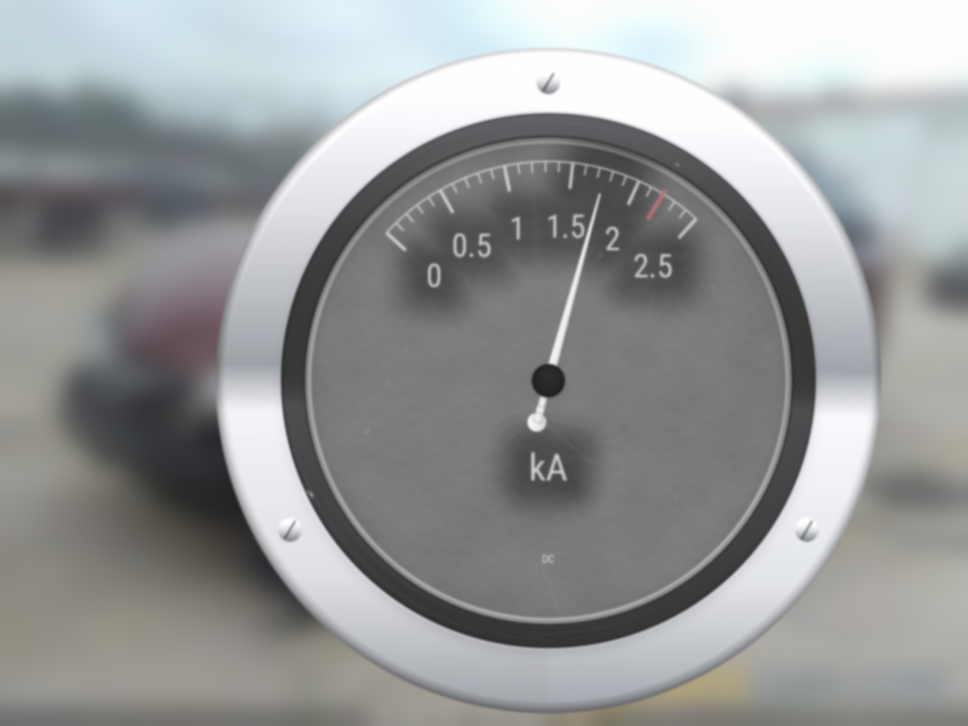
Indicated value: 1.75 kA
